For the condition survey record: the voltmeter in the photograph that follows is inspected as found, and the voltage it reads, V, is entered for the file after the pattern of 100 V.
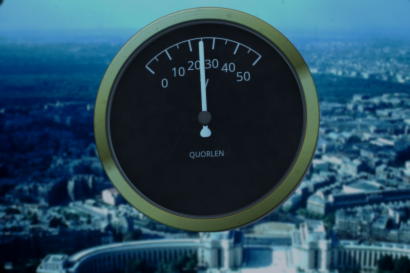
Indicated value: 25 V
